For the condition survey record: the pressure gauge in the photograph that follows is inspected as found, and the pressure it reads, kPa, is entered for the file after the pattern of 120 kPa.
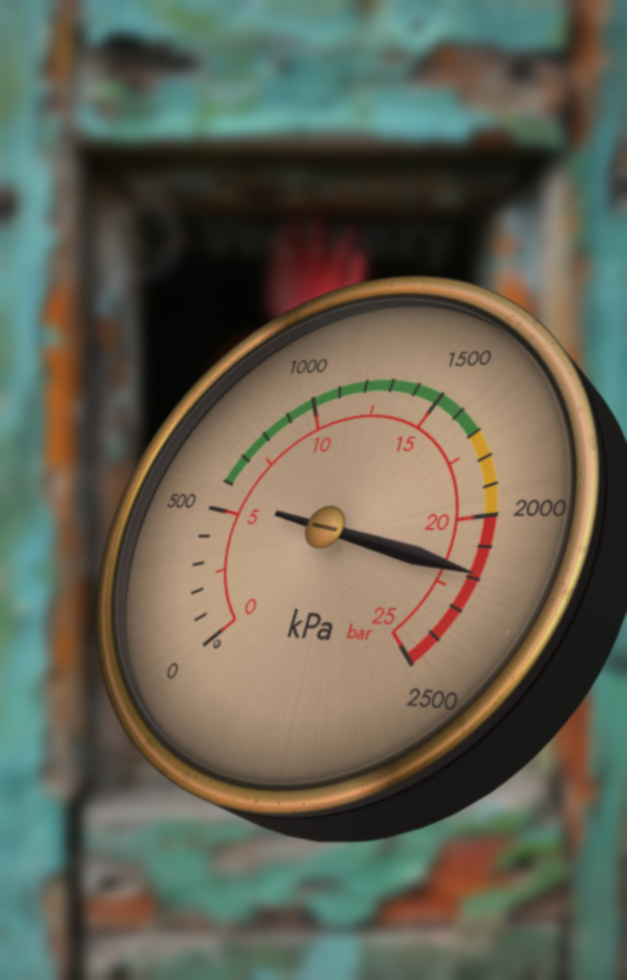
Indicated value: 2200 kPa
